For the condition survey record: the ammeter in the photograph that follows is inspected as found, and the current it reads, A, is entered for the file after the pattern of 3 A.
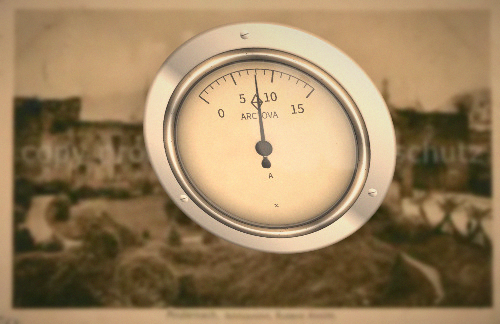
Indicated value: 8 A
